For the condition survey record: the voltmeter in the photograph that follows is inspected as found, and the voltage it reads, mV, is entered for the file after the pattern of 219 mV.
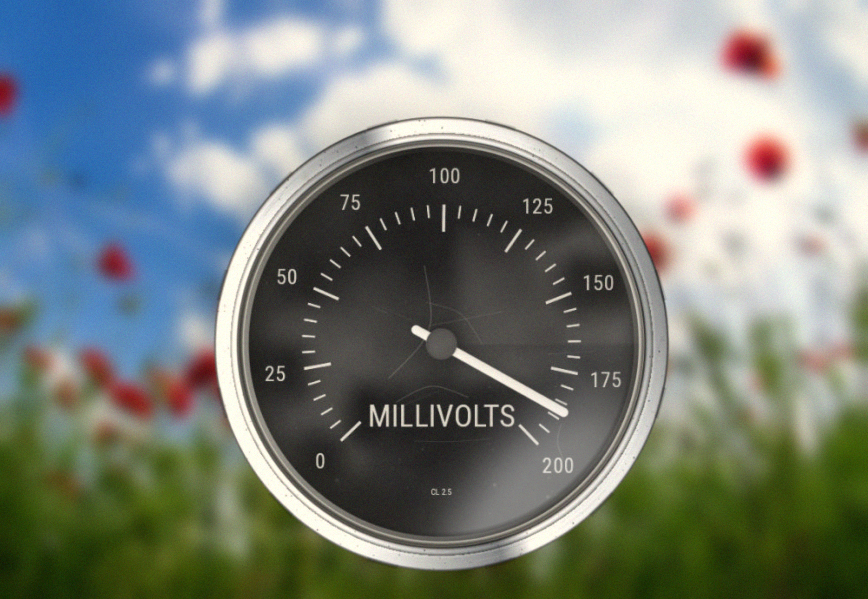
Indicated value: 187.5 mV
